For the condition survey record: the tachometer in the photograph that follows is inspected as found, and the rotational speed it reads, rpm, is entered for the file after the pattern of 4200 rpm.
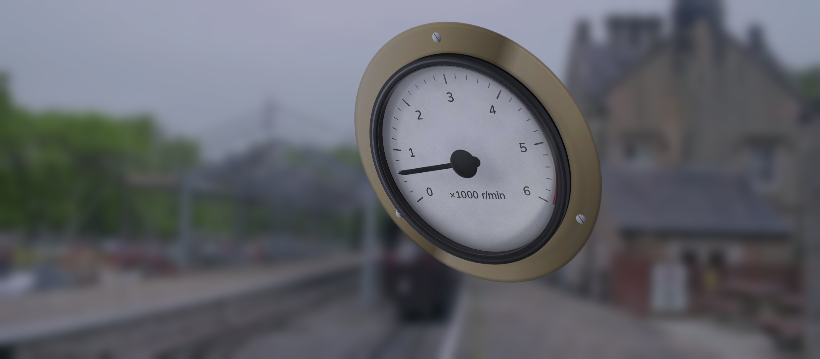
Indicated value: 600 rpm
